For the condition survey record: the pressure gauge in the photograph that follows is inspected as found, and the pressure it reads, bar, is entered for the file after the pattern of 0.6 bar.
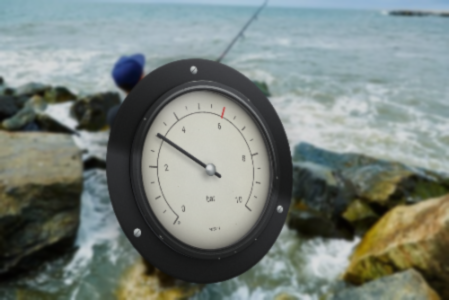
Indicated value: 3 bar
